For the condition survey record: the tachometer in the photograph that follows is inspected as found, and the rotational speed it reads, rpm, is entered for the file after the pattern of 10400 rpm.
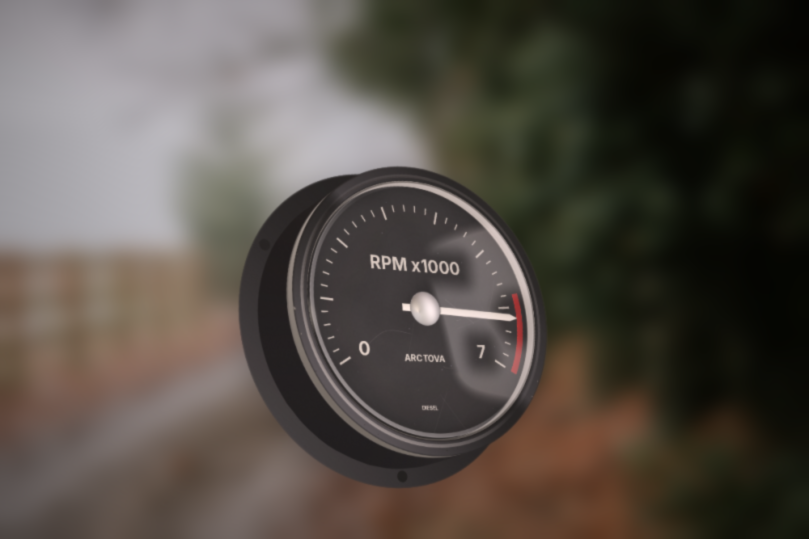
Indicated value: 6200 rpm
